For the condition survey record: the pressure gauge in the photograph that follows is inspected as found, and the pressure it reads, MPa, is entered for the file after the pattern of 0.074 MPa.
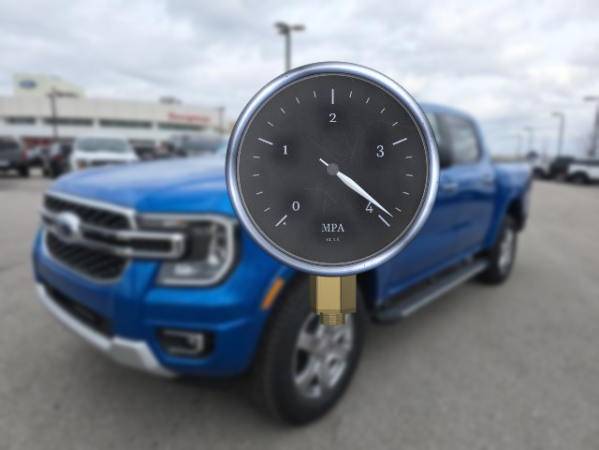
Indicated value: 3.9 MPa
